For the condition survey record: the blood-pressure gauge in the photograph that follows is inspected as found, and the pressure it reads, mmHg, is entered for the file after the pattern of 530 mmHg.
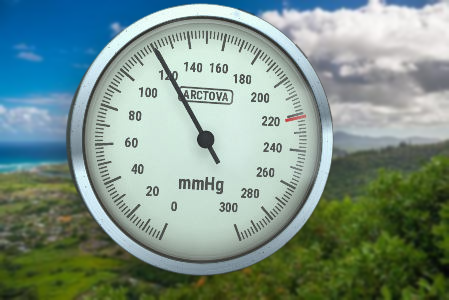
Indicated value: 120 mmHg
